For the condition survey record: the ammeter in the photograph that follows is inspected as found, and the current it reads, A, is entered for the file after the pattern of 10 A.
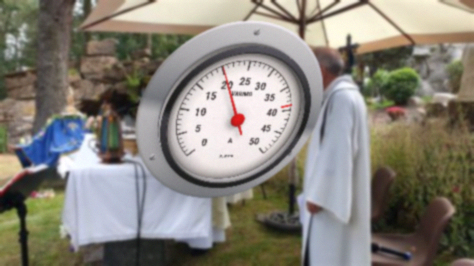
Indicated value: 20 A
